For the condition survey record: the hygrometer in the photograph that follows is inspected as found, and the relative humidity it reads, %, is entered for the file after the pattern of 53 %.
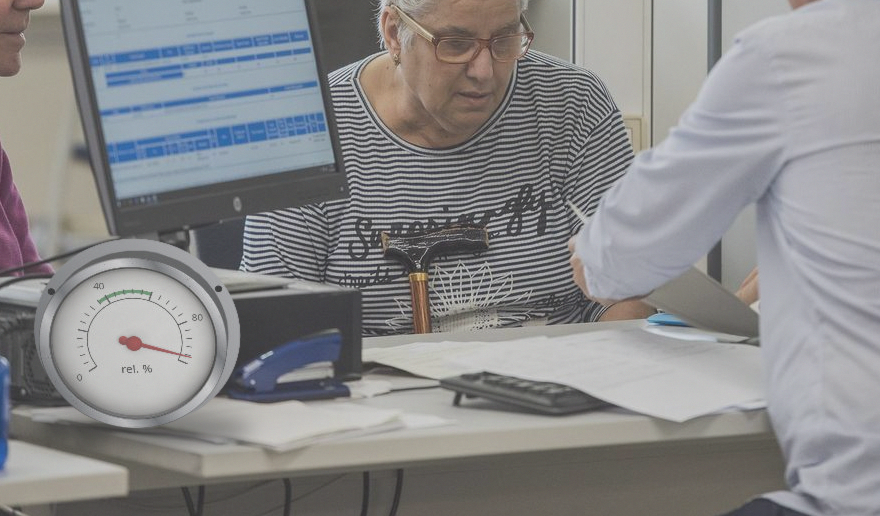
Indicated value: 96 %
